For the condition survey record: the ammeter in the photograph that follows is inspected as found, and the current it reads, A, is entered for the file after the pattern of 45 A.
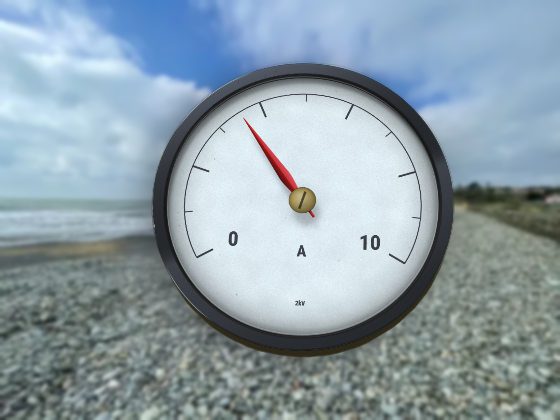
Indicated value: 3.5 A
